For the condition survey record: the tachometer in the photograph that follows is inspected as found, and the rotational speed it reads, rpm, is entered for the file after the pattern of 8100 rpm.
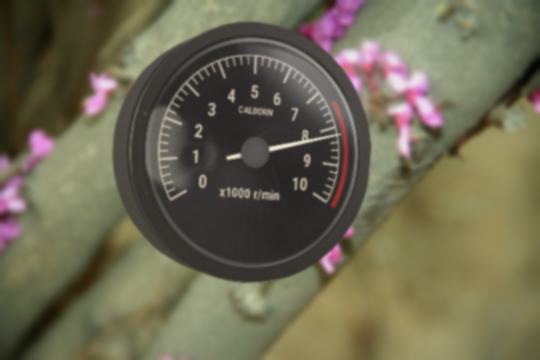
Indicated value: 8200 rpm
